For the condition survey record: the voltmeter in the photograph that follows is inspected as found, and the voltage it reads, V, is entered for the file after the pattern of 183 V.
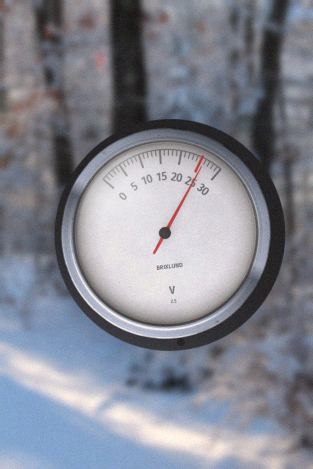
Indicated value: 26 V
